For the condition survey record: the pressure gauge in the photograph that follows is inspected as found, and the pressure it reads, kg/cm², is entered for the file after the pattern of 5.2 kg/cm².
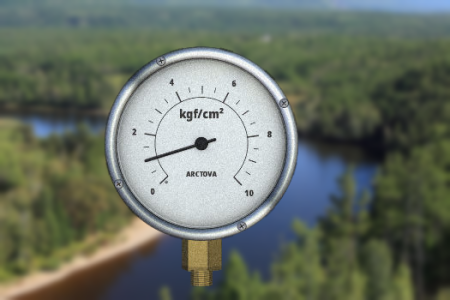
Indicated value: 1 kg/cm²
